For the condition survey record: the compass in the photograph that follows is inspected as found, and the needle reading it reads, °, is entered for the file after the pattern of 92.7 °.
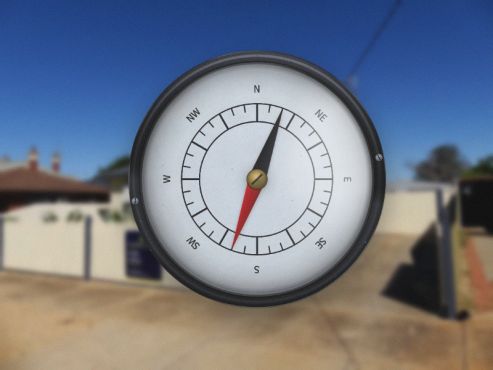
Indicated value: 200 °
